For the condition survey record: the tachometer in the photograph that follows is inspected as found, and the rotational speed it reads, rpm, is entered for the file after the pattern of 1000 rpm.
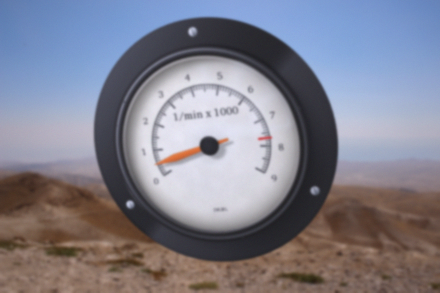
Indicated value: 500 rpm
